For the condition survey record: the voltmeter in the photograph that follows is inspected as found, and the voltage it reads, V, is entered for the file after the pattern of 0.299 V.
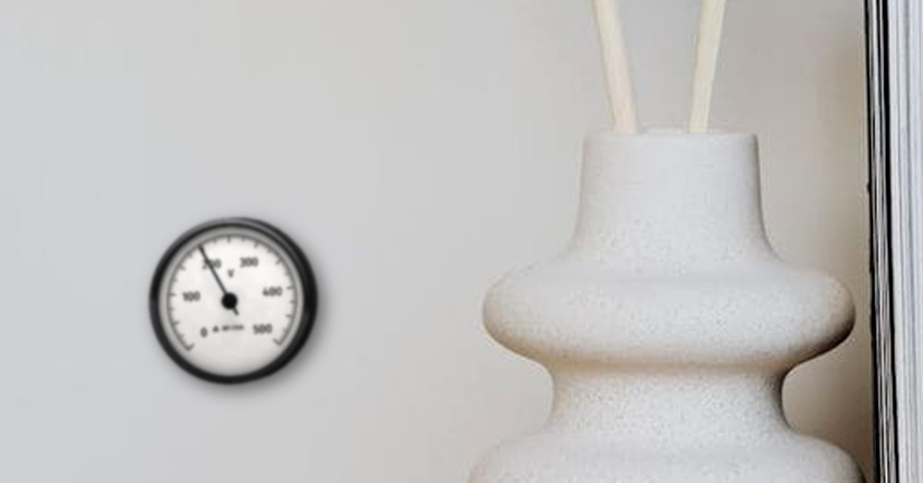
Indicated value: 200 V
